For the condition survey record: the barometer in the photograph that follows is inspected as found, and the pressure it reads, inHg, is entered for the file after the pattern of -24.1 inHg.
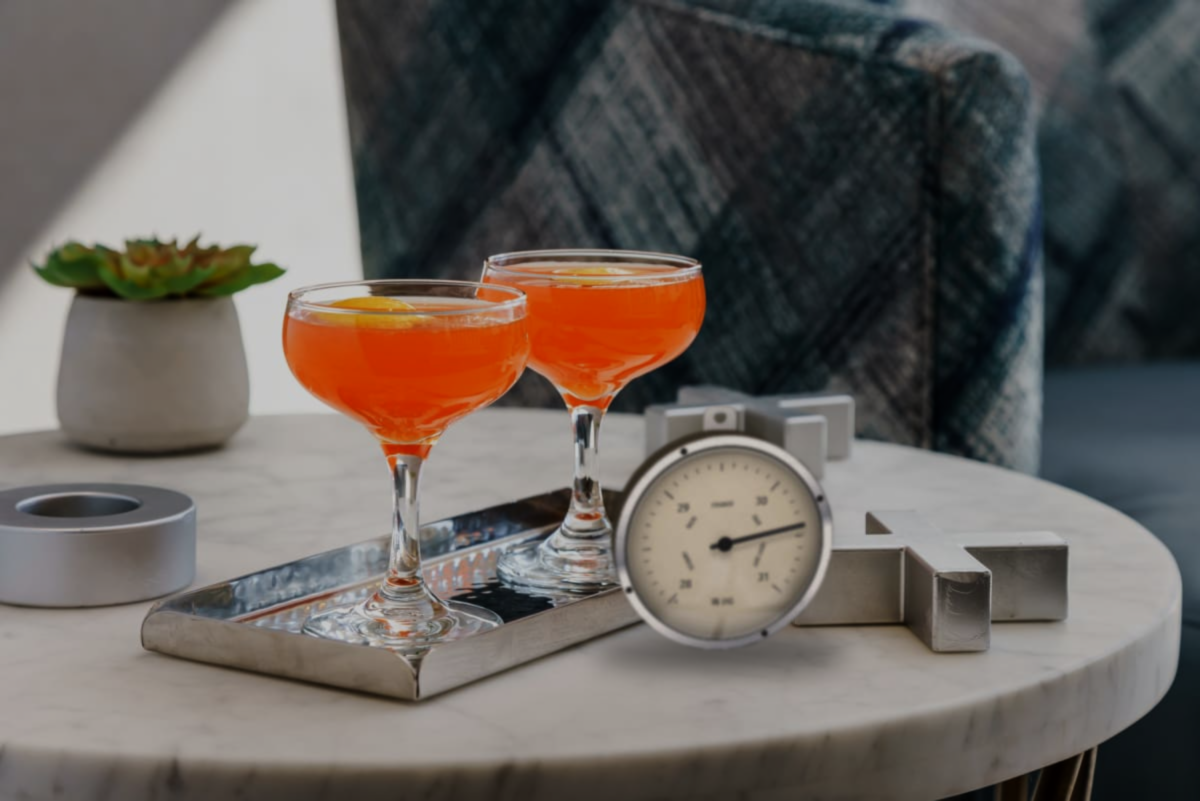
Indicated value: 30.4 inHg
